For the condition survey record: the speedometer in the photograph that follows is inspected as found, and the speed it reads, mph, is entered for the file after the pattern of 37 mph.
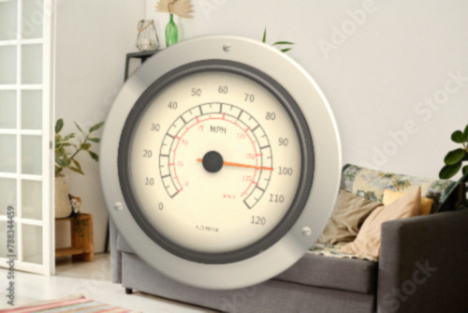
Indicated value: 100 mph
